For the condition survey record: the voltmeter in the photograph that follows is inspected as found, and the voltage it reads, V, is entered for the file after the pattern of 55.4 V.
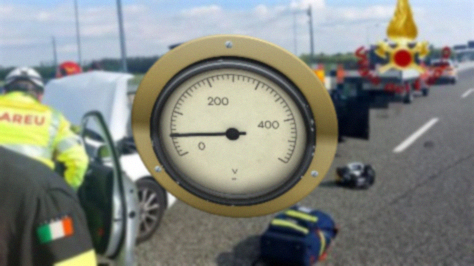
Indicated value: 50 V
